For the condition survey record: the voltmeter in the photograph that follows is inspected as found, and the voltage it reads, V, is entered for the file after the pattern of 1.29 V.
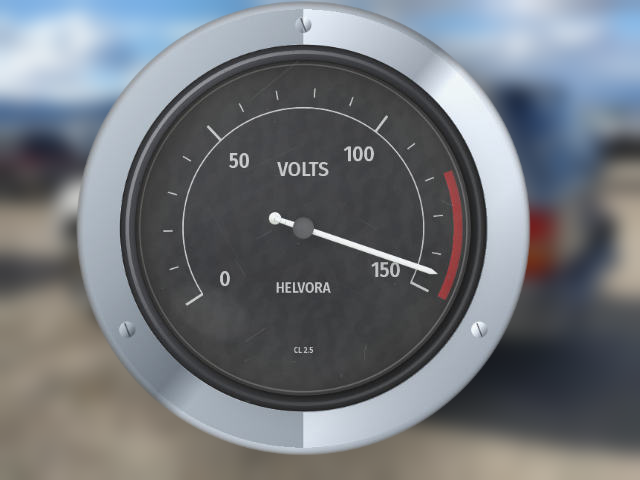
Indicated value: 145 V
